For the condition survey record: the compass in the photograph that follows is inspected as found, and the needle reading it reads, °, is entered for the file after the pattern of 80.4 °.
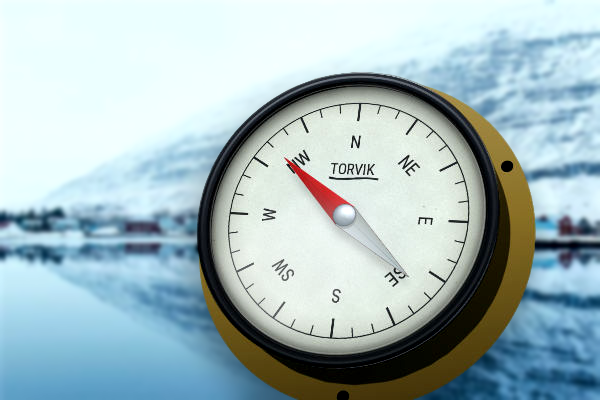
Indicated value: 310 °
